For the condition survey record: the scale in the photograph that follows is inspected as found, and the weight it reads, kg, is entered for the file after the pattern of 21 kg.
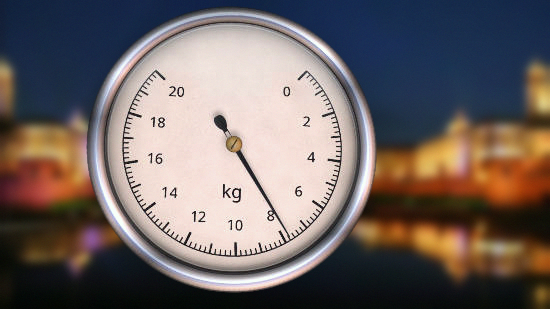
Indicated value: 7.8 kg
